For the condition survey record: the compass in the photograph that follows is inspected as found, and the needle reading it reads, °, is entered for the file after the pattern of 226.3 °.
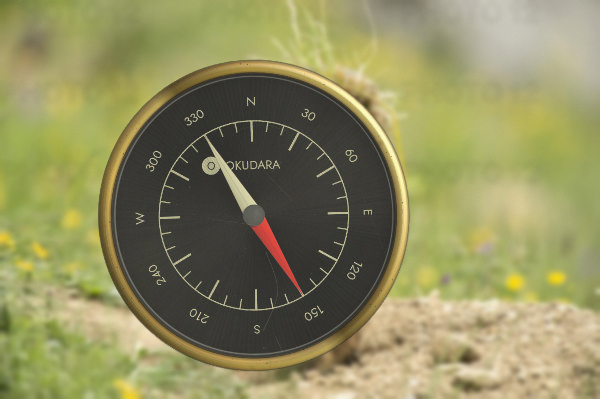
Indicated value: 150 °
